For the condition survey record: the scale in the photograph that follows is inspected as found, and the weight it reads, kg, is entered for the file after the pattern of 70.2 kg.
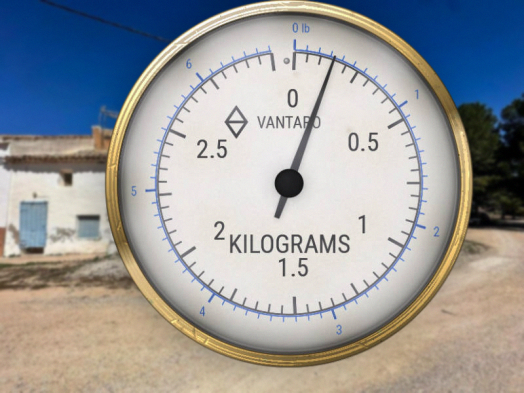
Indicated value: 0.15 kg
